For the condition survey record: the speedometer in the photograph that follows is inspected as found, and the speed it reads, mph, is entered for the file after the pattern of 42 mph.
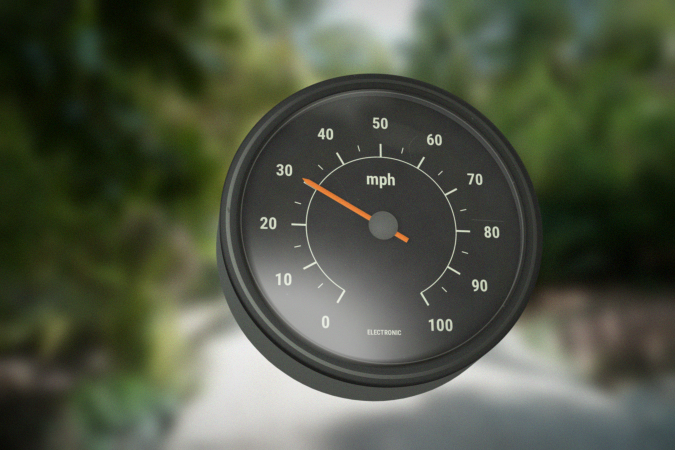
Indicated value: 30 mph
